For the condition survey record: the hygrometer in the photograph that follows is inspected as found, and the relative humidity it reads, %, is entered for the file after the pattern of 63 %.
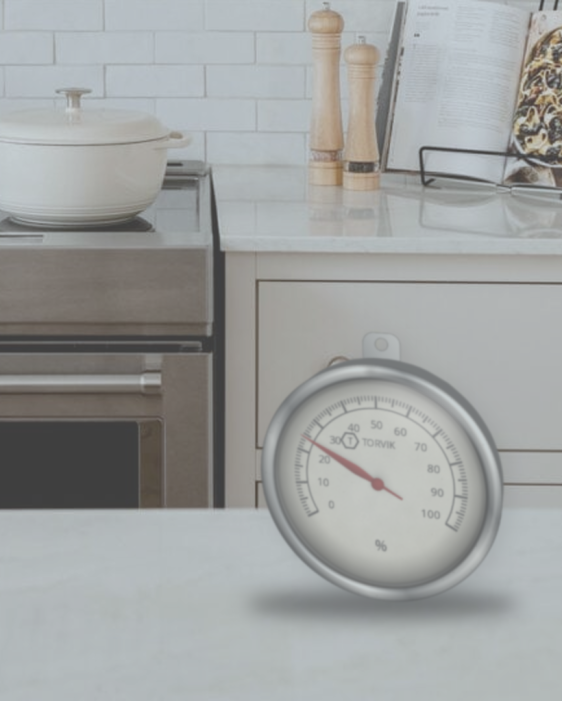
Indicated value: 25 %
